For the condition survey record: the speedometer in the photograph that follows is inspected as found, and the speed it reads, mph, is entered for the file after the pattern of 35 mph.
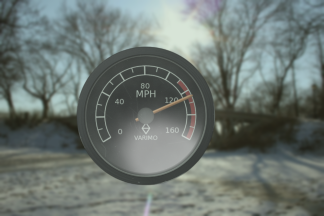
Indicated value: 125 mph
